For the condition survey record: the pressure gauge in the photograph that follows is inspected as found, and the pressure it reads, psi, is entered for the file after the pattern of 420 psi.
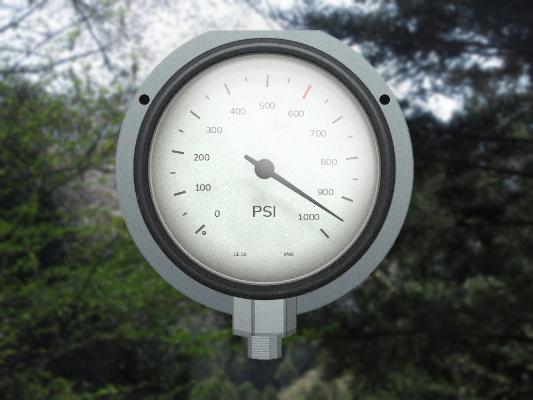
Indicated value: 950 psi
